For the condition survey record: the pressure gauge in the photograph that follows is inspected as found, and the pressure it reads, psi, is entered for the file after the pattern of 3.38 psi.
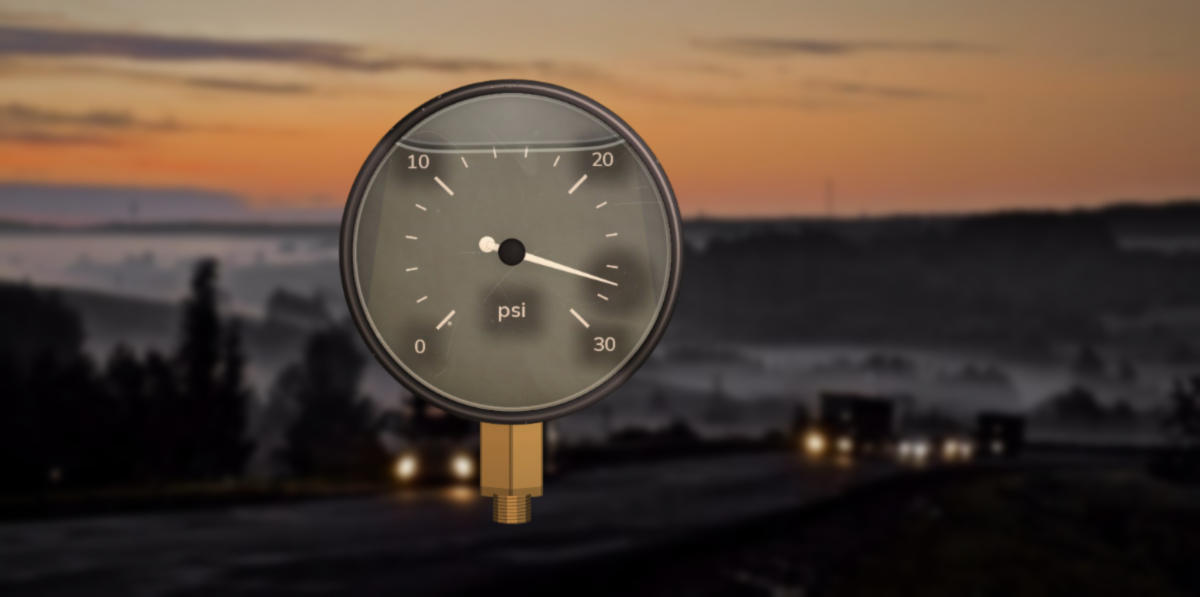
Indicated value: 27 psi
